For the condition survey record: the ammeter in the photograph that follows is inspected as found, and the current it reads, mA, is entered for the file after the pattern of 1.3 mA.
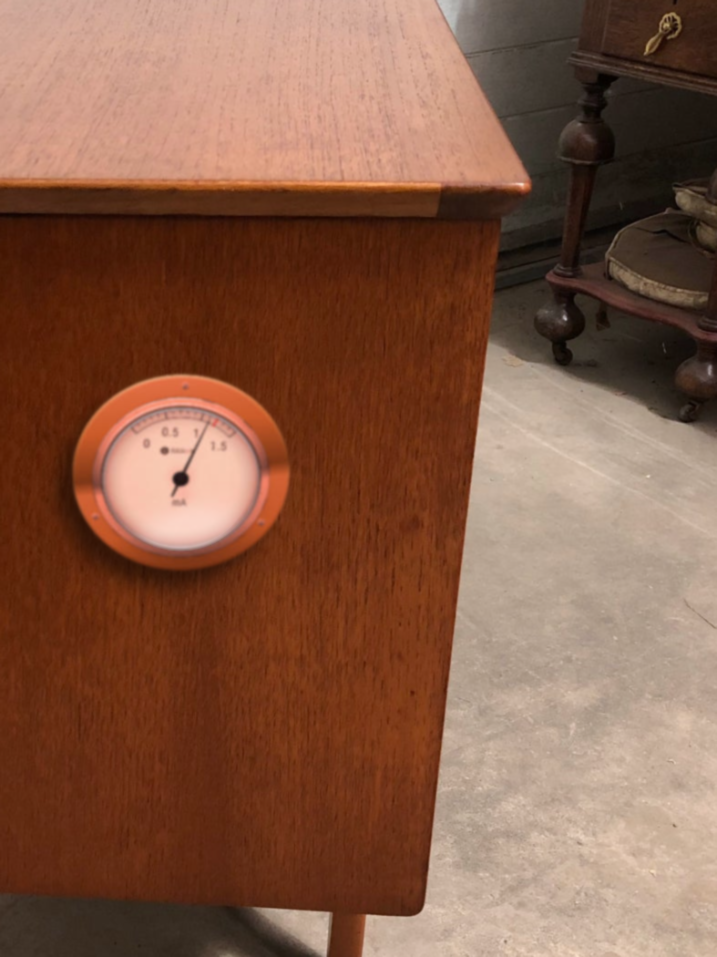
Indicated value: 1.1 mA
